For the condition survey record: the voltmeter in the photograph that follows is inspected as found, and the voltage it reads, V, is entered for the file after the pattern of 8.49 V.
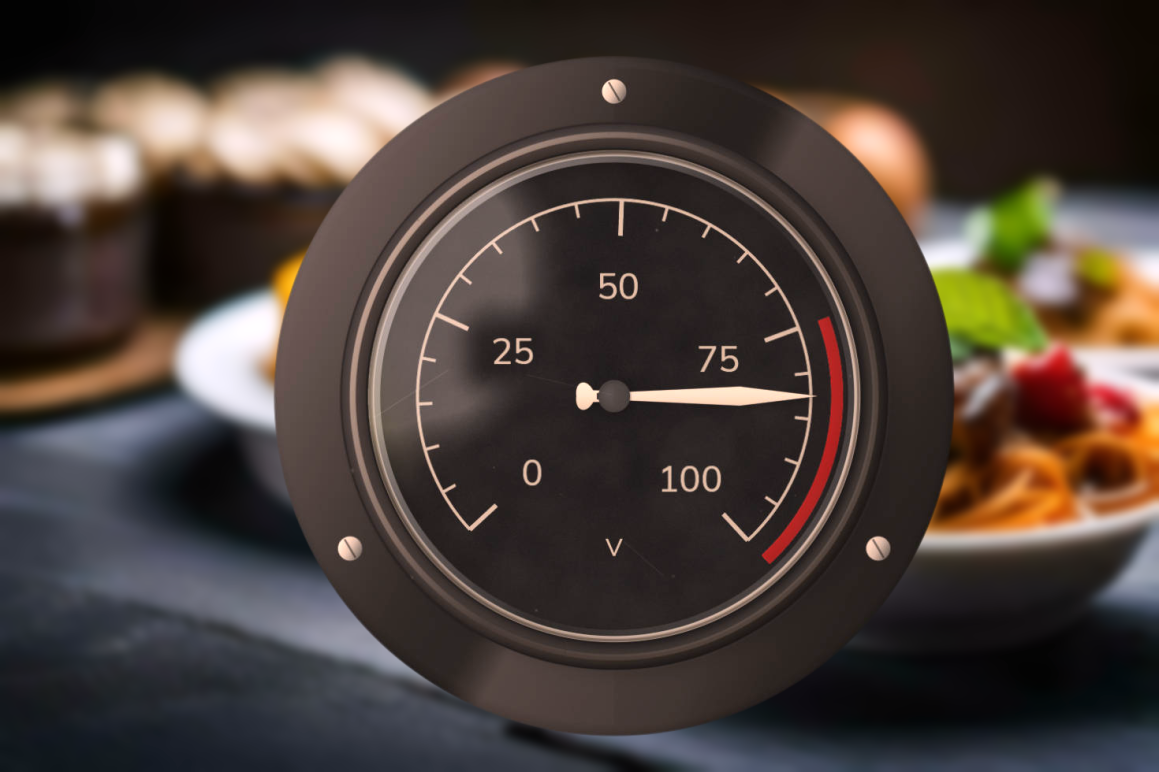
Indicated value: 82.5 V
